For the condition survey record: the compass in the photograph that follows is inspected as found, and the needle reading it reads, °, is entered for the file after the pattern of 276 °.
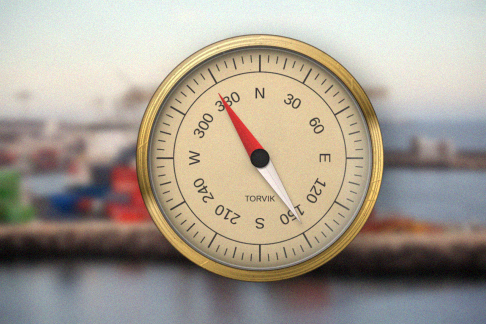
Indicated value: 327.5 °
